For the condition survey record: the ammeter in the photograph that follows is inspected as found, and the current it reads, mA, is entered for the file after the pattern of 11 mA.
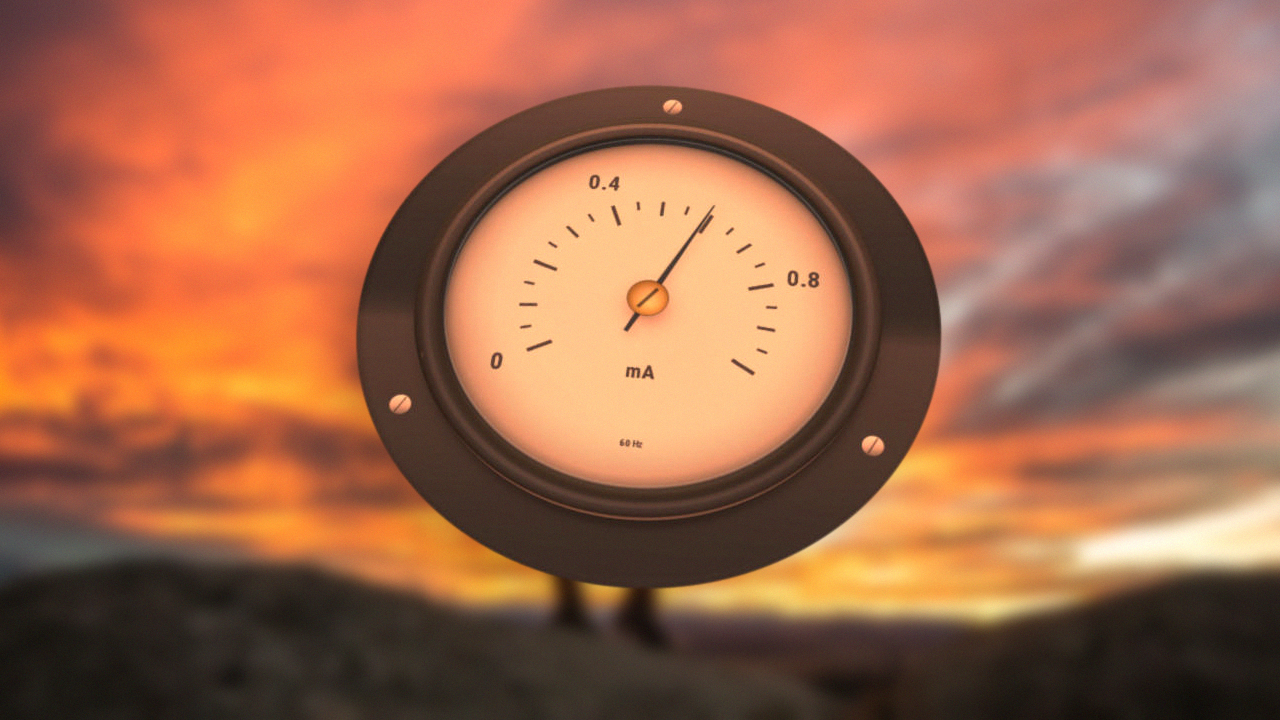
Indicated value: 0.6 mA
